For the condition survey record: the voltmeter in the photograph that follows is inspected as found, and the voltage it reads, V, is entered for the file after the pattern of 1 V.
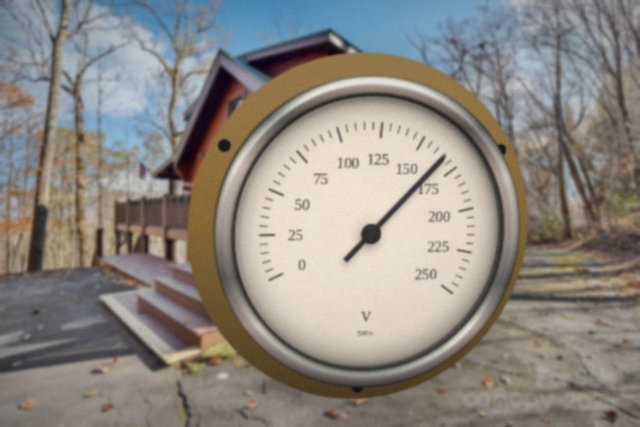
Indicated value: 165 V
